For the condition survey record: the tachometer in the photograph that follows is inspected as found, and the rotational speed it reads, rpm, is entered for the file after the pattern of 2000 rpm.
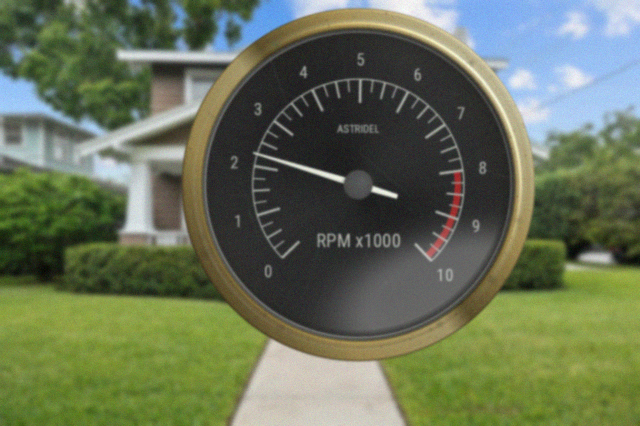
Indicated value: 2250 rpm
